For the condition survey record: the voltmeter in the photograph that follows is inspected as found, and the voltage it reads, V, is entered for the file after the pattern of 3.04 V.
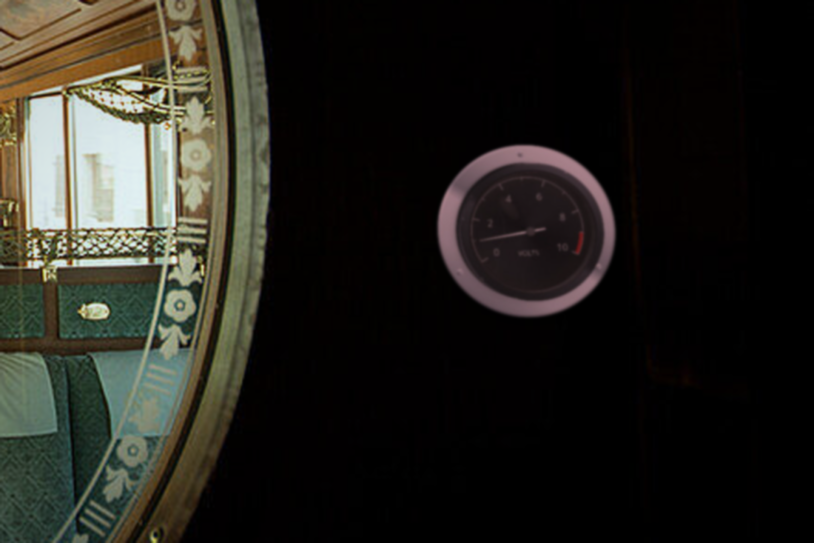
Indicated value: 1 V
